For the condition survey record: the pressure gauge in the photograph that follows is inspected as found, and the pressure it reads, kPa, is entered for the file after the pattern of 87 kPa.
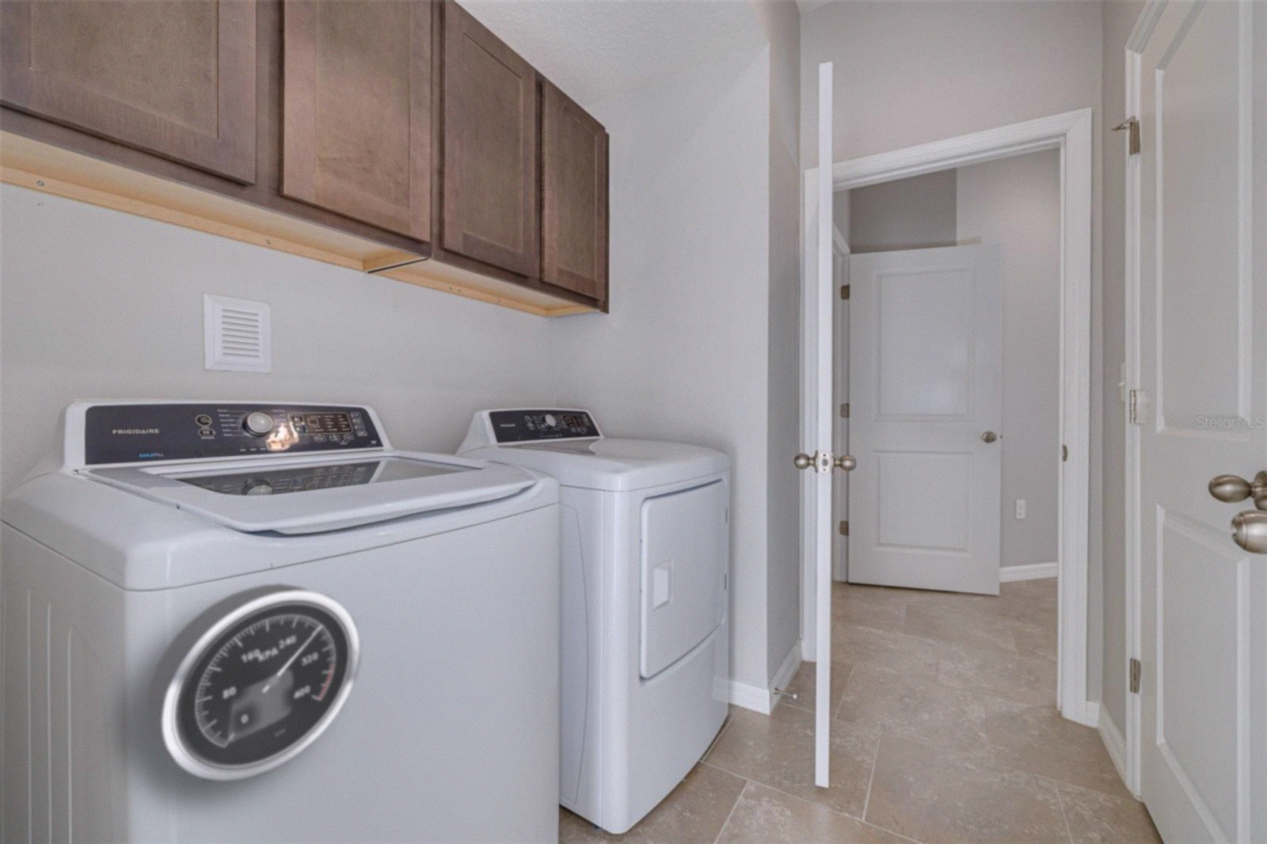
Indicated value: 280 kPa
